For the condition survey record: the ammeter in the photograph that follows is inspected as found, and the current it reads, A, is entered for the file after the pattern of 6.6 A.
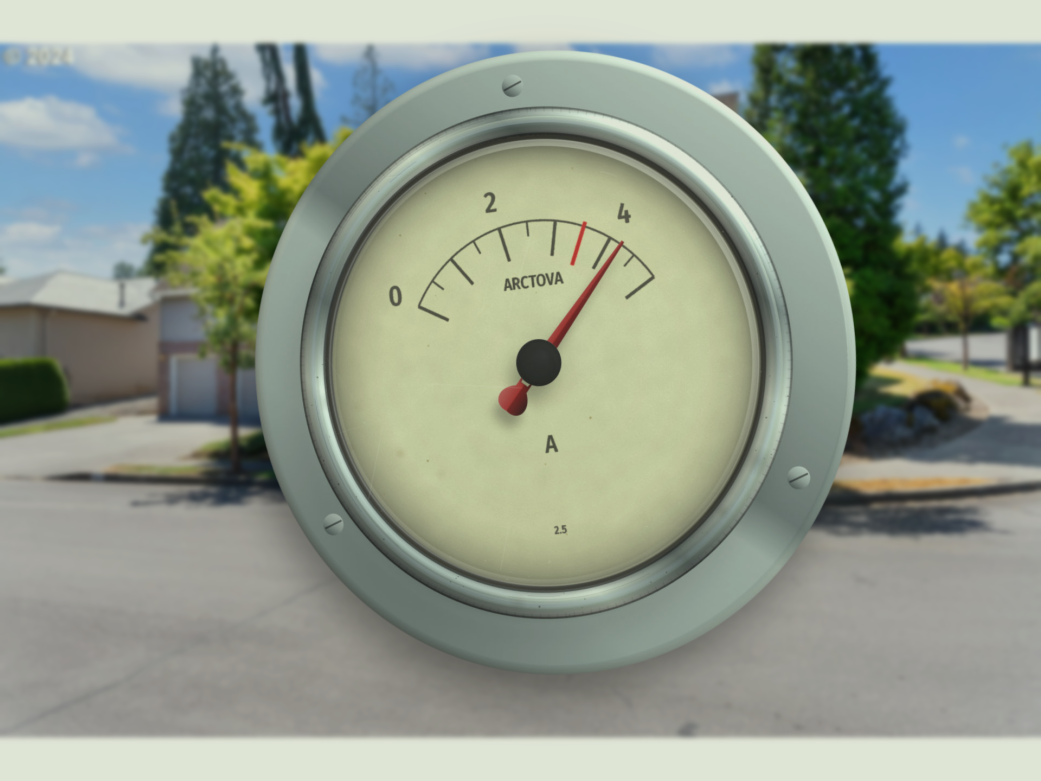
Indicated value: 4.25 A
